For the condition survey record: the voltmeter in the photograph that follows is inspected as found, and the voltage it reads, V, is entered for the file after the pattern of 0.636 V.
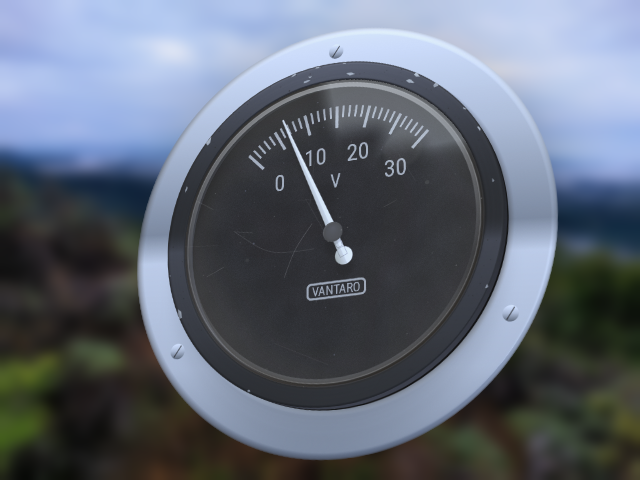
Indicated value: 7 V
